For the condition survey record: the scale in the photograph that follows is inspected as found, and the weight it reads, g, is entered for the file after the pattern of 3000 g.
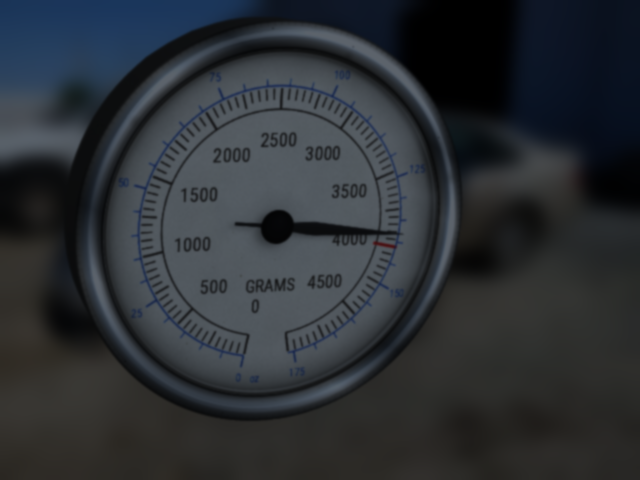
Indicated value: 3900 g
